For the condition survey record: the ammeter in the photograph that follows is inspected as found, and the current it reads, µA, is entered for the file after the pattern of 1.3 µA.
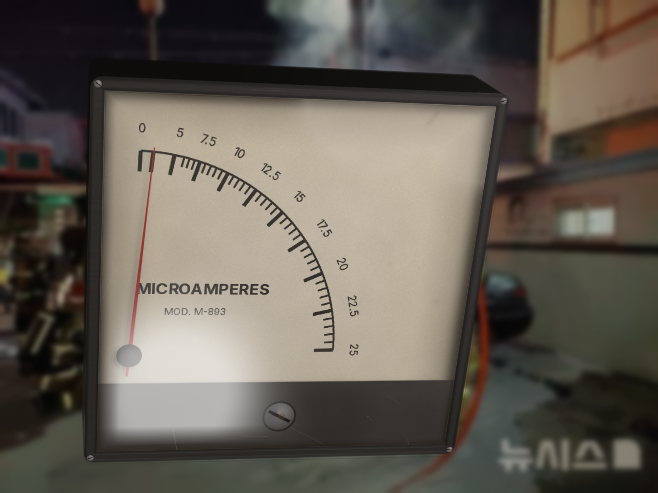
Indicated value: 2.5 µA
